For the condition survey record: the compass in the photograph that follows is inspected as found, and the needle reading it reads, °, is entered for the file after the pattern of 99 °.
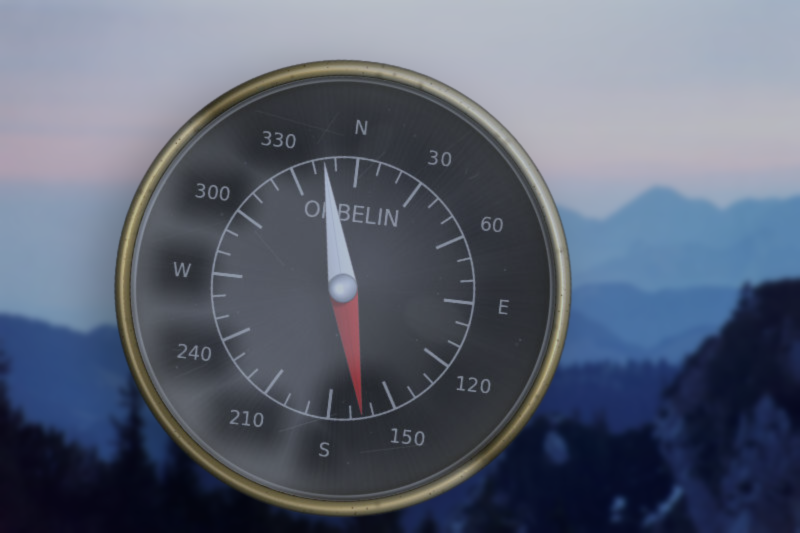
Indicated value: 165 °
